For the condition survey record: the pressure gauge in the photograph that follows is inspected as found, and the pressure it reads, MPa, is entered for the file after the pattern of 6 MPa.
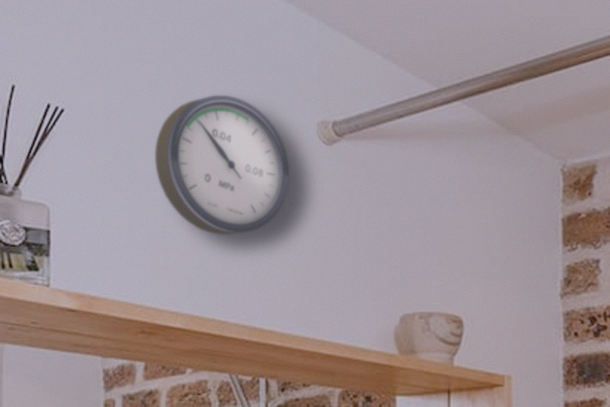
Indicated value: 0.03 MPa
